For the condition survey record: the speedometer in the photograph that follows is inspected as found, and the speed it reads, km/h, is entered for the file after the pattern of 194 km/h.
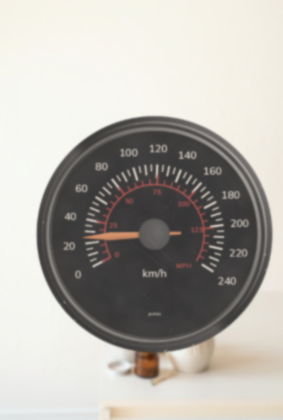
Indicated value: 25 km/h
